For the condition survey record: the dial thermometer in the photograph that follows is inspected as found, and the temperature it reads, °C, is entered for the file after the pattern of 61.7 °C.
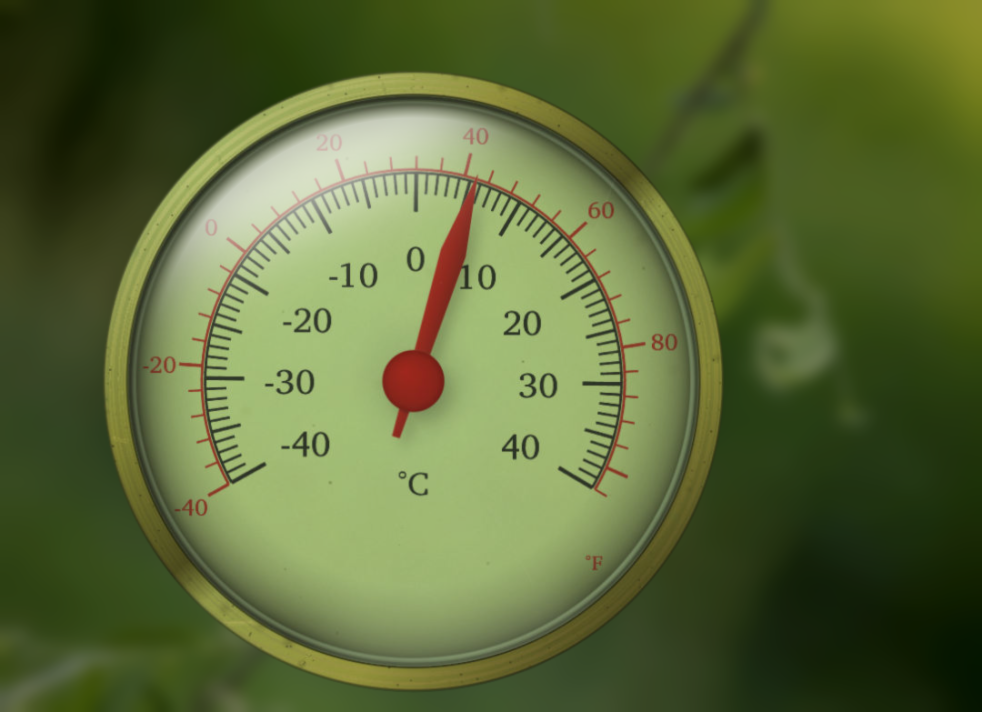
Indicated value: 5.5 °C
